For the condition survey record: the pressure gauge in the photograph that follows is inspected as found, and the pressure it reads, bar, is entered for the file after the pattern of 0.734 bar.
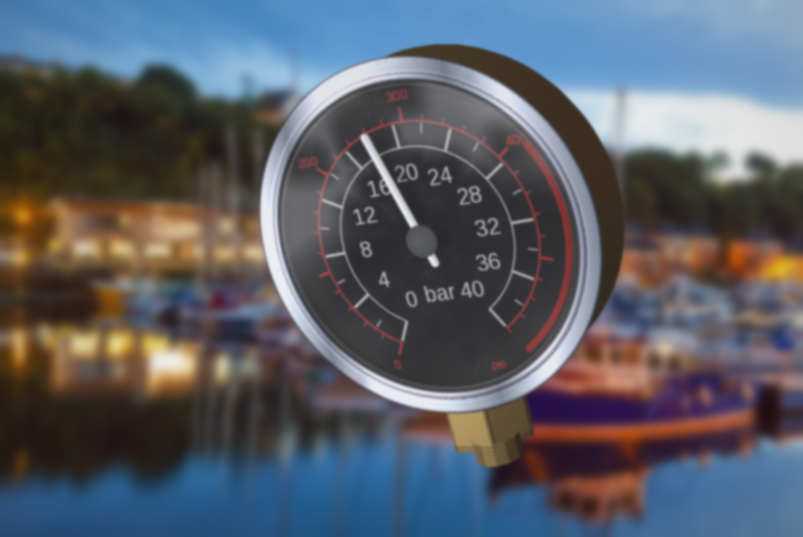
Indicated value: 18 bar
